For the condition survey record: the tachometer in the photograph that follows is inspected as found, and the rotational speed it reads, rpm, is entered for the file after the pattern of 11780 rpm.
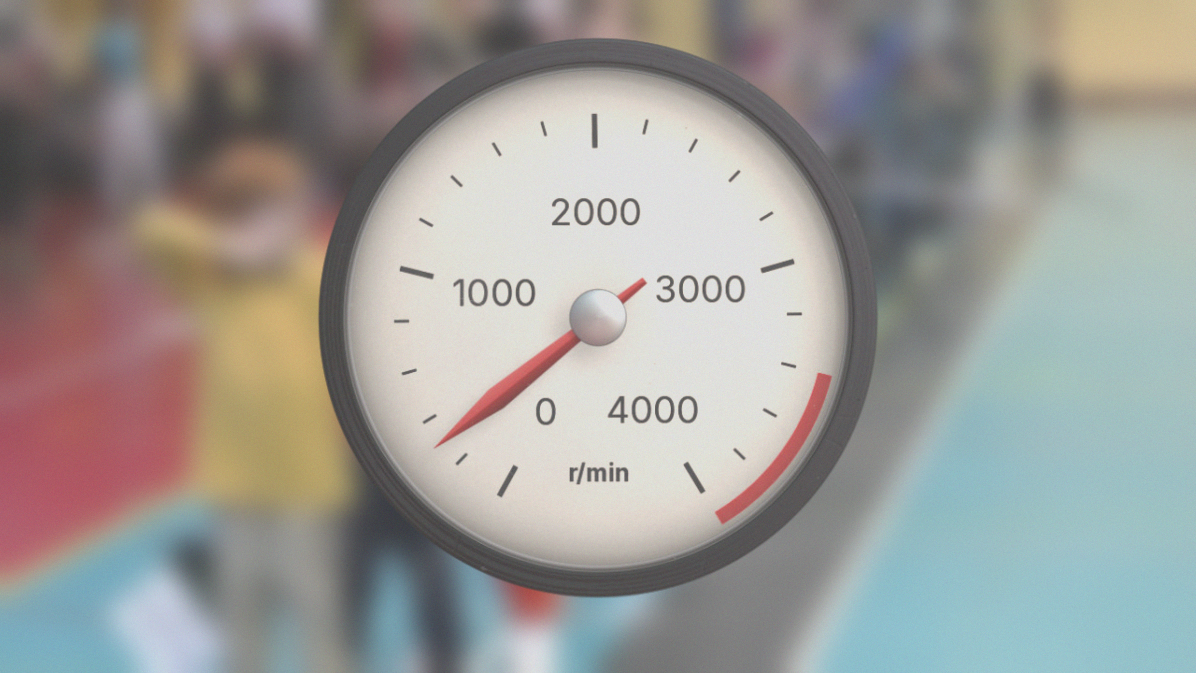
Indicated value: 300 rpm
